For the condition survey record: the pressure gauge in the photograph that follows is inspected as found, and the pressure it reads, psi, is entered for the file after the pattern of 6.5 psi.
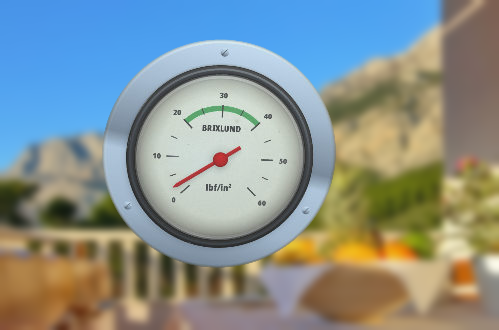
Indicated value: 2.5 psi
